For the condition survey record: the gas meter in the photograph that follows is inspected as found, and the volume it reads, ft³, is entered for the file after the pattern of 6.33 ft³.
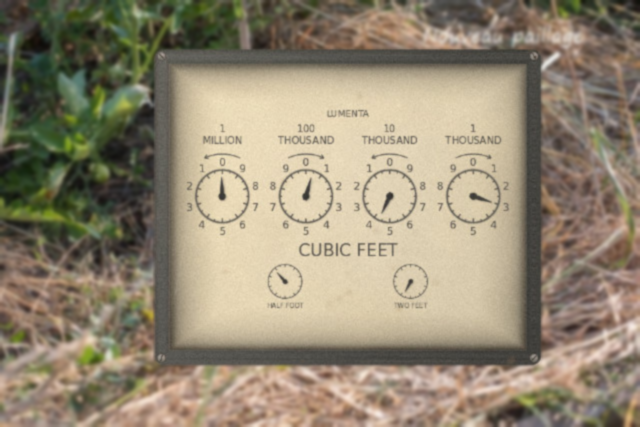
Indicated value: 4300 ft³
